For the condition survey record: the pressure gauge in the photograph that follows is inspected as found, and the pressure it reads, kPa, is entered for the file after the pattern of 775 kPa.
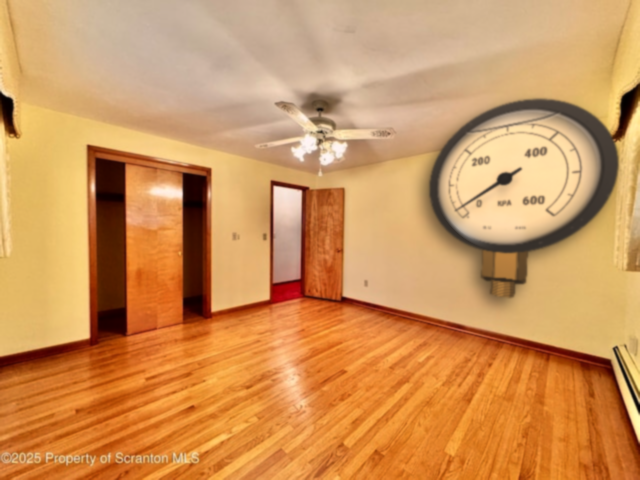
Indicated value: 25 kPa
